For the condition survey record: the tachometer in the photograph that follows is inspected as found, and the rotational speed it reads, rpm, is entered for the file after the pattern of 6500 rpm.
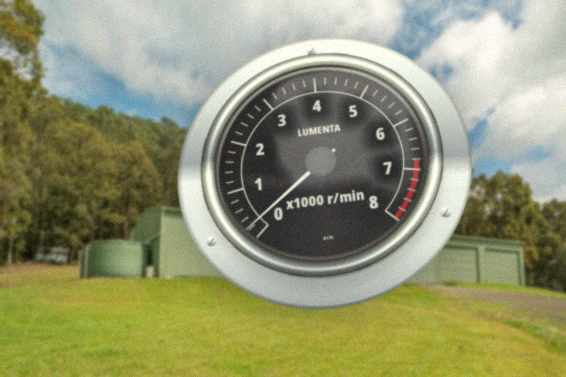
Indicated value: 200 rpm
